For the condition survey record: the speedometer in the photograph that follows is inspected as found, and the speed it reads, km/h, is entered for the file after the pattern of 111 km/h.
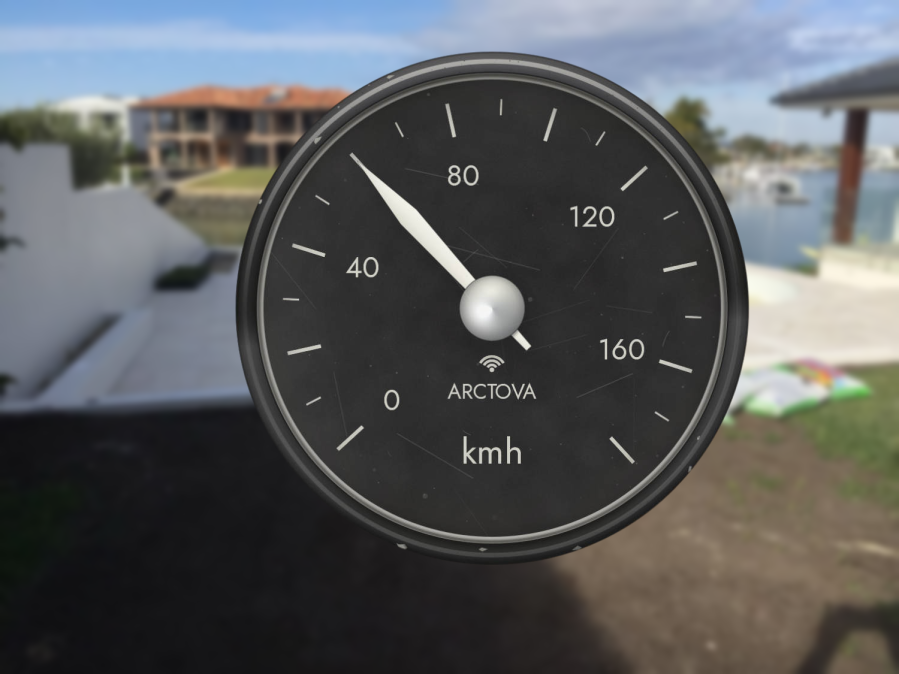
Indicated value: 60 km/h
